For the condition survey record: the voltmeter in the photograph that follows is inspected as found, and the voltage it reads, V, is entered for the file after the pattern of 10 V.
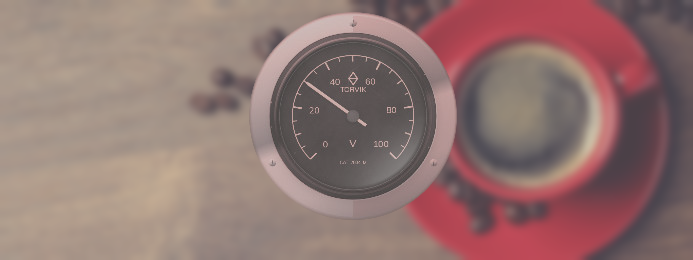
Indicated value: 30 V
